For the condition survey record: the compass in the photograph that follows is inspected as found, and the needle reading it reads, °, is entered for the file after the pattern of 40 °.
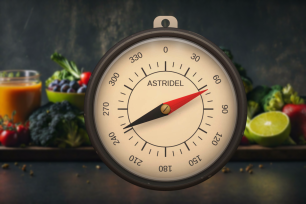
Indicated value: 65 °
